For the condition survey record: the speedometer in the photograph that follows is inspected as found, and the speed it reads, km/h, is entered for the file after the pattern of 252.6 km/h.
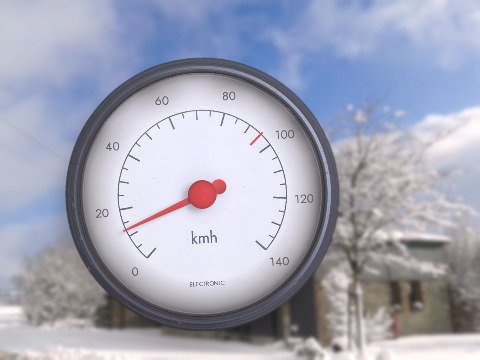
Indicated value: 12.5 km/h
